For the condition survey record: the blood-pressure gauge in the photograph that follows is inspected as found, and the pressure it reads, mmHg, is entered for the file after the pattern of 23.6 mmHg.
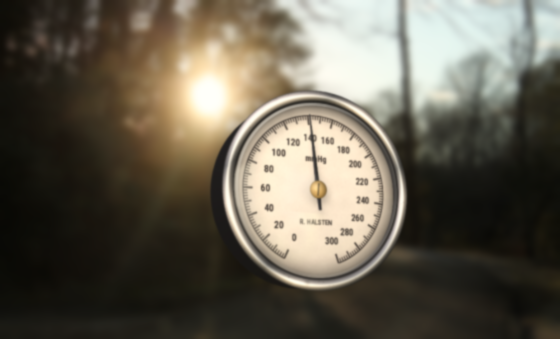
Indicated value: 140 mmHg
